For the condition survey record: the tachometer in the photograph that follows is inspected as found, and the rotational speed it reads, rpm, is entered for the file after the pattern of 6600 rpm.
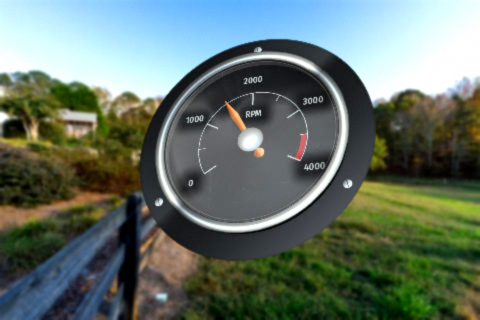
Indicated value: 1500 rpm
